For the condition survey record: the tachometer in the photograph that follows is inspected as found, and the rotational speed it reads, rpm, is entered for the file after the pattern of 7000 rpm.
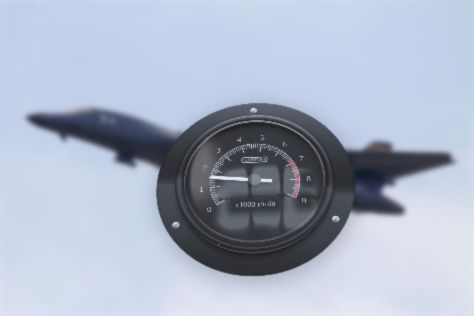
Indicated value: 1500 rpm
